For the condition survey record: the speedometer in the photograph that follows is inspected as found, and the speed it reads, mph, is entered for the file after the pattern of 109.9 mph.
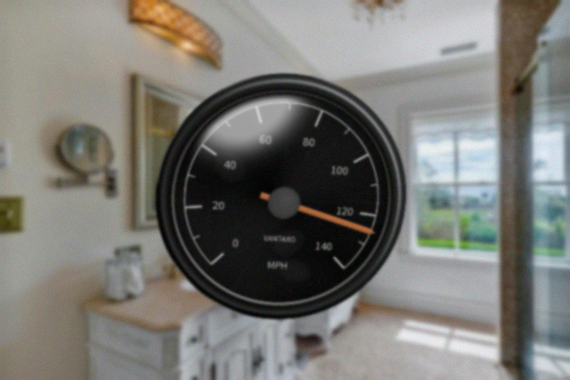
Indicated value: 125 mph
